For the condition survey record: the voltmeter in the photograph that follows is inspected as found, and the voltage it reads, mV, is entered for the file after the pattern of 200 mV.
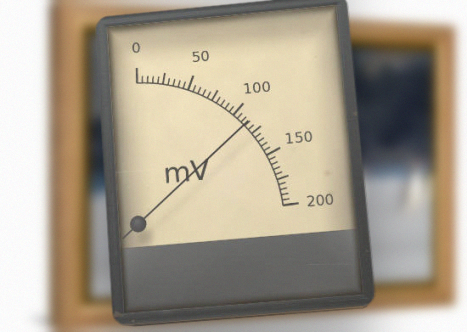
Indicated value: 115 mV
